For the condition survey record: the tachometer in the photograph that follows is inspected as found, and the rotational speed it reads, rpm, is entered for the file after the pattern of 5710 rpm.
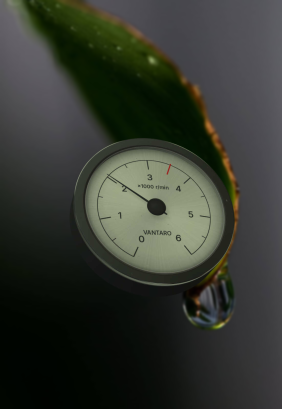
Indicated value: 2000 rpm
